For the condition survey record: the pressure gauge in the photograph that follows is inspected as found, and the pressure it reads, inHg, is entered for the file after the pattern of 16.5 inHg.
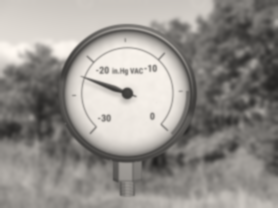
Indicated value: -22.5 inHg
